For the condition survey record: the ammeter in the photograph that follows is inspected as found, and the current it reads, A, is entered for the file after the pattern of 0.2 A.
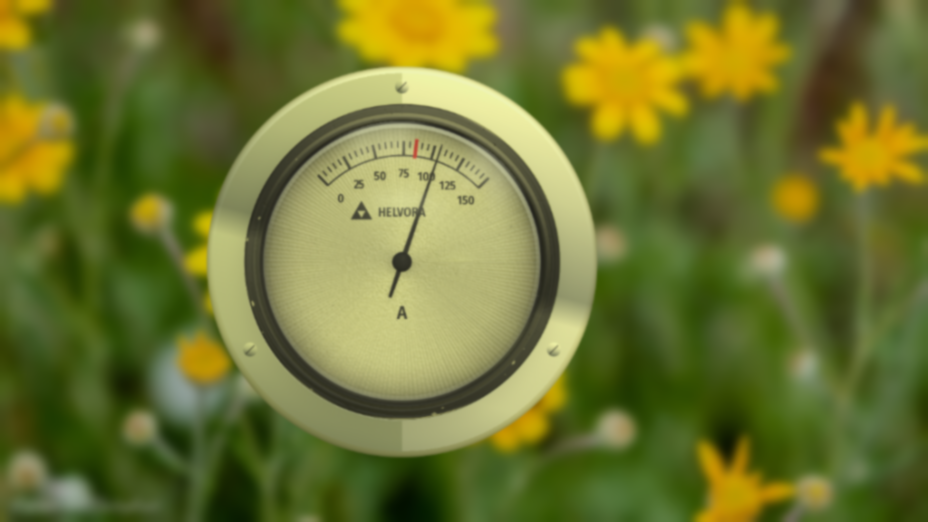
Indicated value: 105 A
